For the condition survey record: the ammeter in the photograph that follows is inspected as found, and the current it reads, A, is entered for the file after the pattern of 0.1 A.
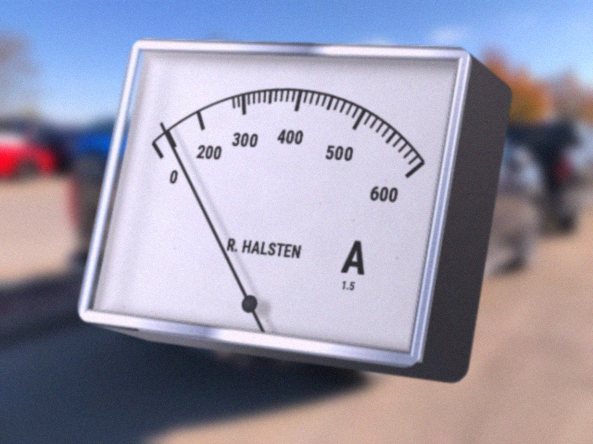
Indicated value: 100 A
